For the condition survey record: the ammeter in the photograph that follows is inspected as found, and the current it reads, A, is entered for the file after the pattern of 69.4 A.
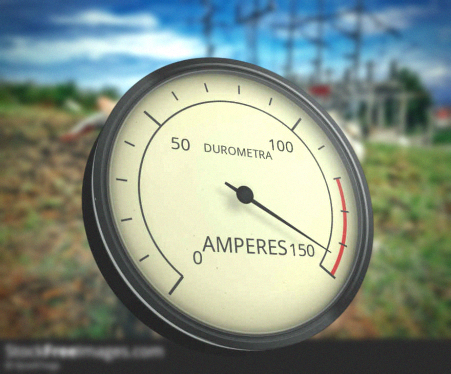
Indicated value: 145 A
